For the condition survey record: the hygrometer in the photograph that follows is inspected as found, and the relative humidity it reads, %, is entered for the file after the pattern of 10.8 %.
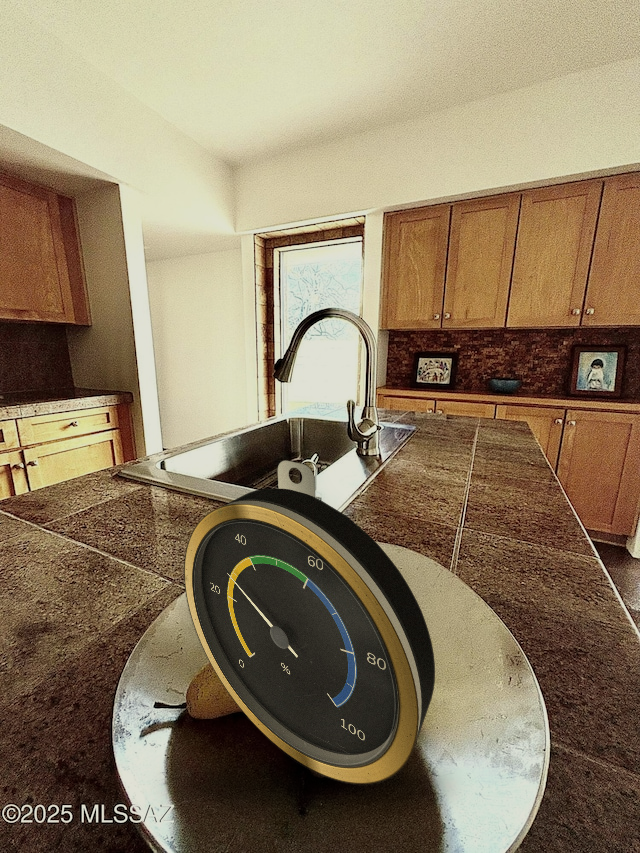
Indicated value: 30 %
